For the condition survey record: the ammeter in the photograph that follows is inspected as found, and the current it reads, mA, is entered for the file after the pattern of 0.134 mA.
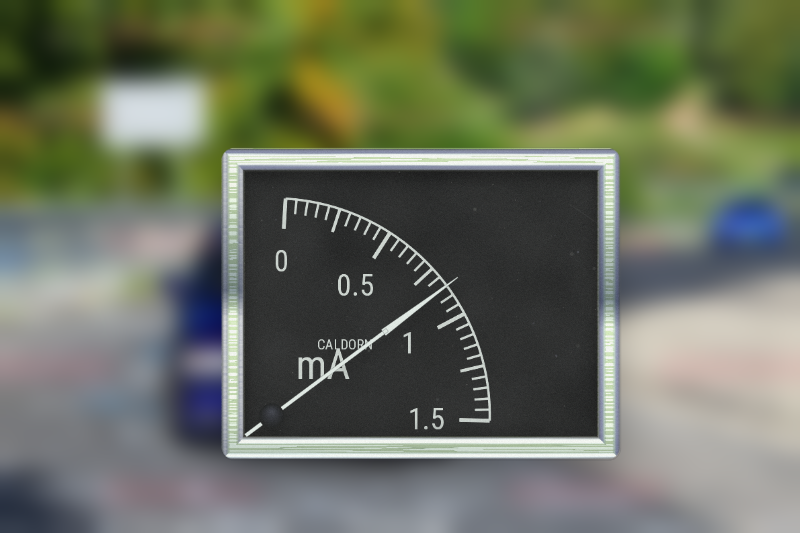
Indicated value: 0.85 mA
